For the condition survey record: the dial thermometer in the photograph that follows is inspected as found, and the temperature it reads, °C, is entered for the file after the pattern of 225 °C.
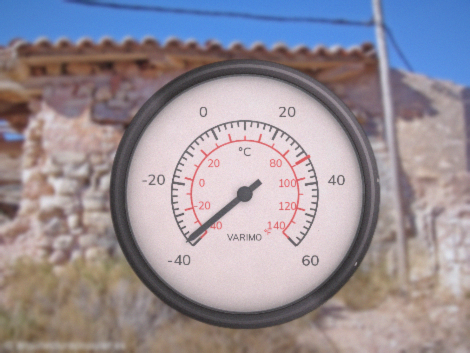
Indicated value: -38 °C
